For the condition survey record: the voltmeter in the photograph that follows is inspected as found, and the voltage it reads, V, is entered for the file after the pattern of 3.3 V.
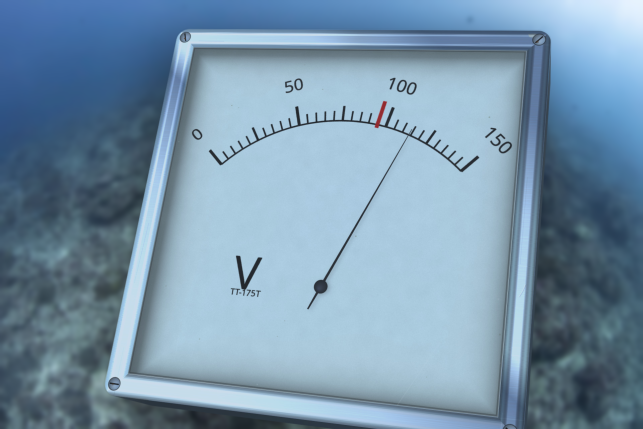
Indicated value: 115 V
